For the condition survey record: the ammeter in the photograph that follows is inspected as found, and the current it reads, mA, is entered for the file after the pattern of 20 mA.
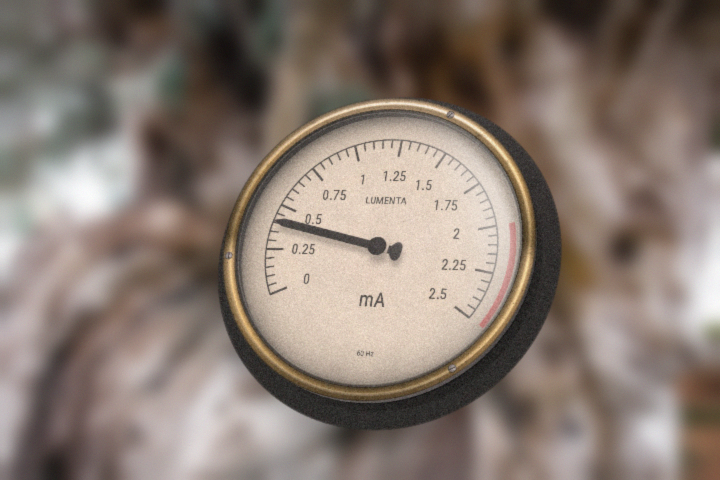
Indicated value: 0.4 mA
